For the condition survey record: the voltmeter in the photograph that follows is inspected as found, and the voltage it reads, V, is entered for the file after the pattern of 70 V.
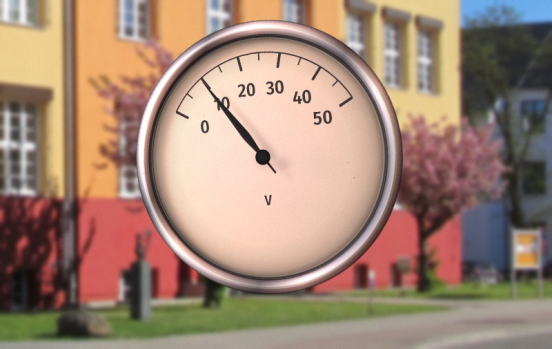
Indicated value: 10 V
